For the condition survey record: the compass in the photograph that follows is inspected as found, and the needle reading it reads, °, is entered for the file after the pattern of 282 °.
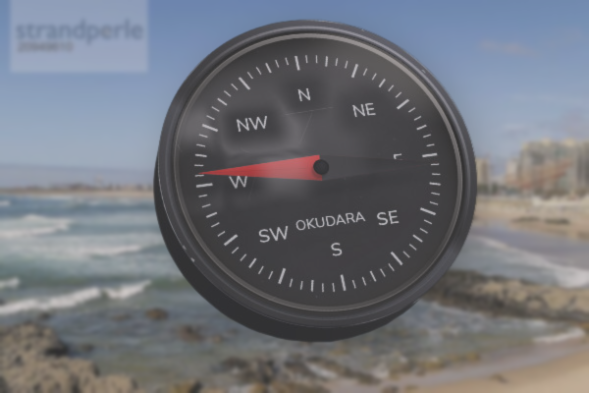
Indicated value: 275 °
